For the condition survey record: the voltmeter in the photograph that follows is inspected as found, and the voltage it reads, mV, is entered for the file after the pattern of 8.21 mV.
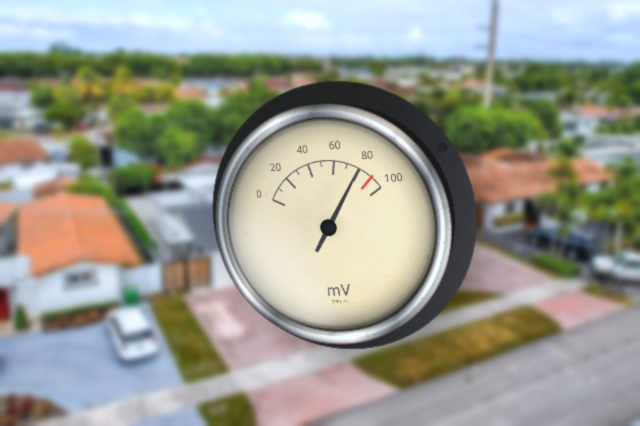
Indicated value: 80 mV
